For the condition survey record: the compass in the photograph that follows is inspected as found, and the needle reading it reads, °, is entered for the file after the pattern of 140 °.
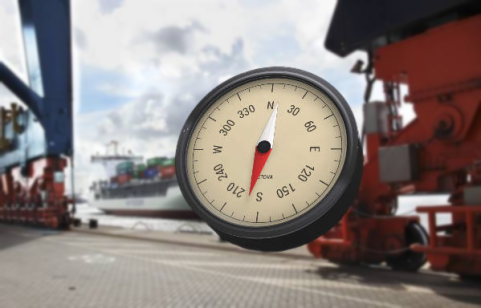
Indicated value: 190 °
